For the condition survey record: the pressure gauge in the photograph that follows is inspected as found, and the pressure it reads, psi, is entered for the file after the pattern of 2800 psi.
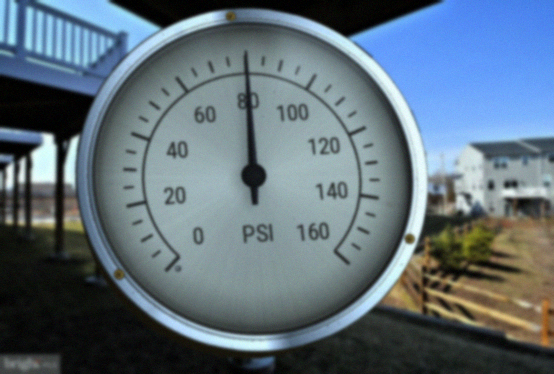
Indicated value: 80 psi
